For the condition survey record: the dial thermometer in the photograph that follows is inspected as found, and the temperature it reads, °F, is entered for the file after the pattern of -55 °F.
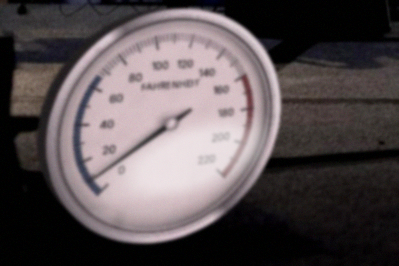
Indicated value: 10 °F
